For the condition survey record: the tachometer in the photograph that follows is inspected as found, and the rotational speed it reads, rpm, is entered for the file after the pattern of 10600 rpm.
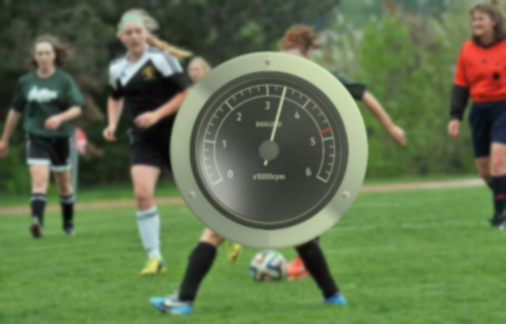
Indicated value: 3400 rpm
